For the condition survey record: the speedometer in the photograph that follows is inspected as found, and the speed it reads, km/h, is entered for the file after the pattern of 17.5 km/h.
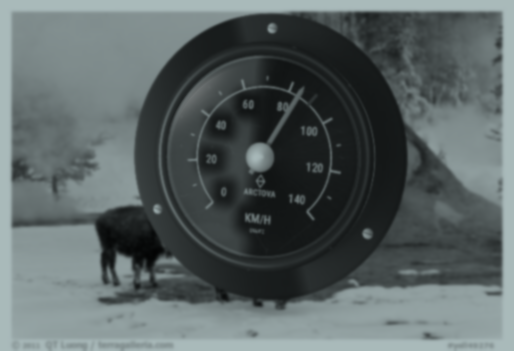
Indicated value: 85 km/h
